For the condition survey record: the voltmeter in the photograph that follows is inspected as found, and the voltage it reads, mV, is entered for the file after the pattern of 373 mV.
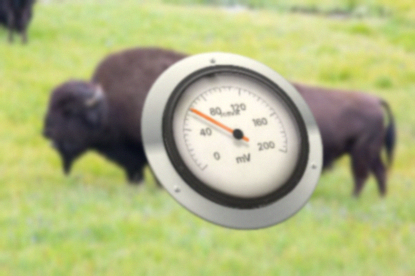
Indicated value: 60 mV
